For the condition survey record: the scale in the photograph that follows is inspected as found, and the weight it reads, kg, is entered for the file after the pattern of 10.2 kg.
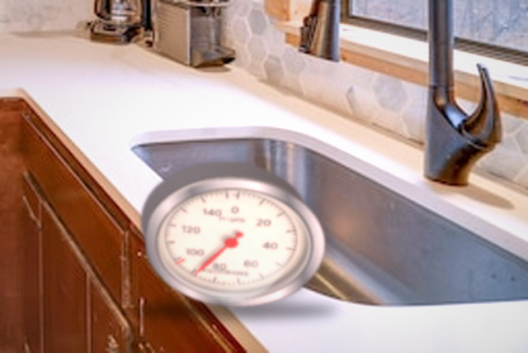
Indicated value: 90 kg
